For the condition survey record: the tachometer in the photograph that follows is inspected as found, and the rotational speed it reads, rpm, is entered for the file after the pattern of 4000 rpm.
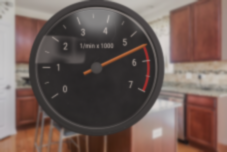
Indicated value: 5500 rpm
